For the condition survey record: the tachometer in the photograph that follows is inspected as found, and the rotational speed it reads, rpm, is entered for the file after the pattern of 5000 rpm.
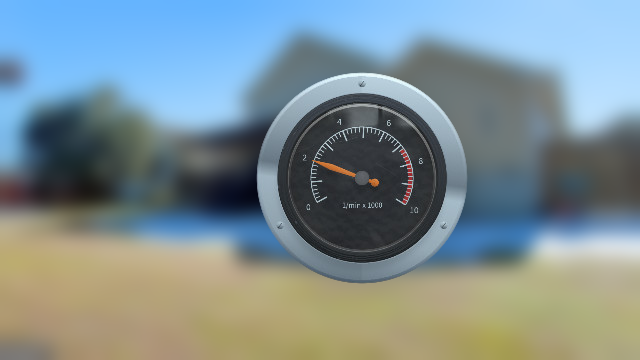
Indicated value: 2000 rpm
